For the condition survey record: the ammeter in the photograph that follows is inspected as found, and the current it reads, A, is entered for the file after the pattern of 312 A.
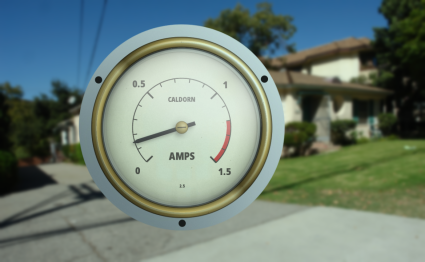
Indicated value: 0.15 A
